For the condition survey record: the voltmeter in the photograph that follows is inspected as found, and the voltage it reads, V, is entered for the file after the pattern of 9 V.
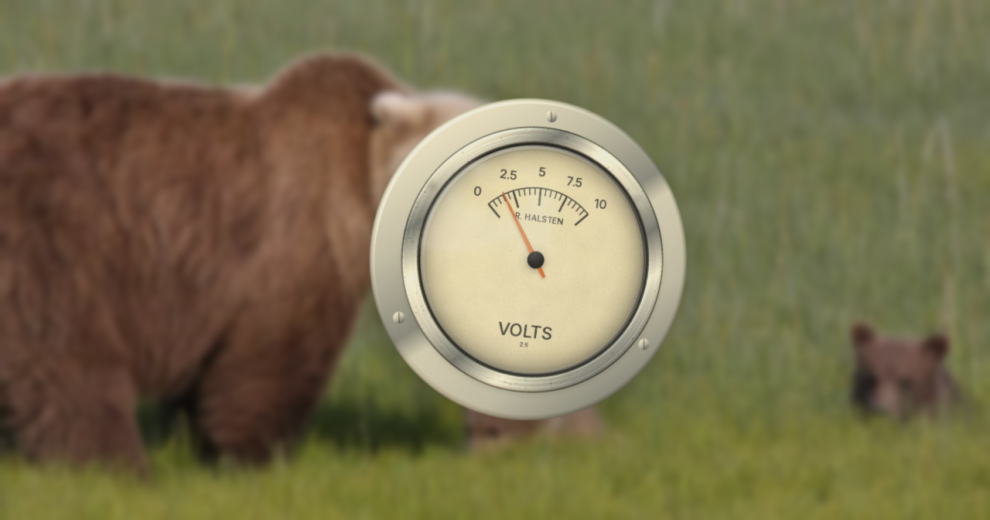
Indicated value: 1.5 V
